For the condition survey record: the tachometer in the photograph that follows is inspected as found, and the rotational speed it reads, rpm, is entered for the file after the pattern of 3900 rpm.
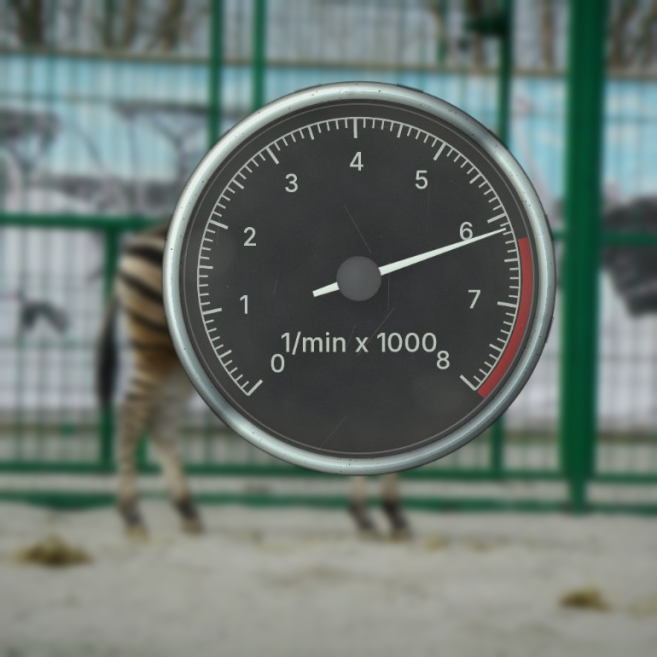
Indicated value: 6150 rpm
